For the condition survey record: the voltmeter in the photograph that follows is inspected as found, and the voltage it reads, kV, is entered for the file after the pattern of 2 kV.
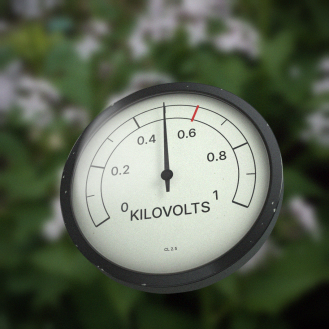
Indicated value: 0.5 kV
